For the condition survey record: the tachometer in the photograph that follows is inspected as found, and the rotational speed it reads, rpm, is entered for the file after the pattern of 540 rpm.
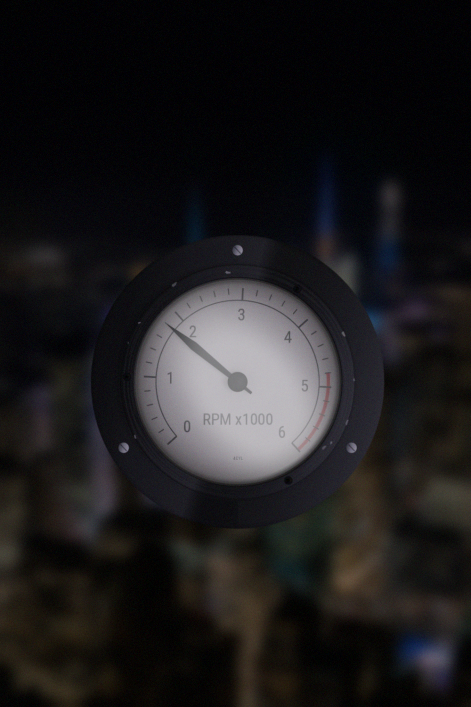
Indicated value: 1800 rpm
